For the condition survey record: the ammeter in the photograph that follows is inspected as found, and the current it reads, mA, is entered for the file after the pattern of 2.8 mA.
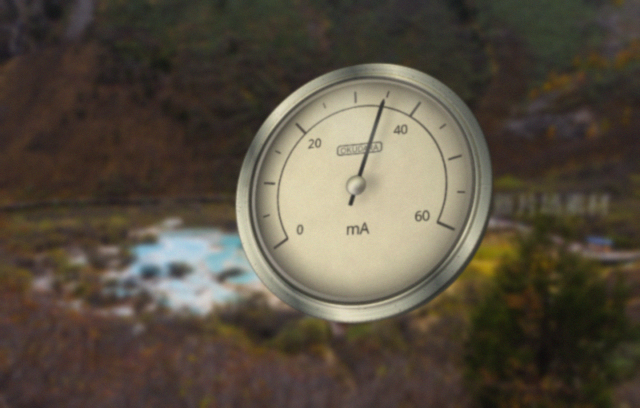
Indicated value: 35 mA
